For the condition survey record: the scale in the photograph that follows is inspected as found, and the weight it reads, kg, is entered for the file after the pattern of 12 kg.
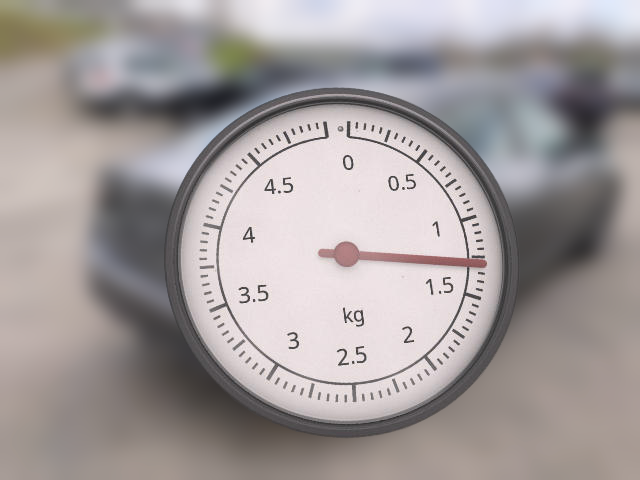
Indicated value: 1.3 kg
